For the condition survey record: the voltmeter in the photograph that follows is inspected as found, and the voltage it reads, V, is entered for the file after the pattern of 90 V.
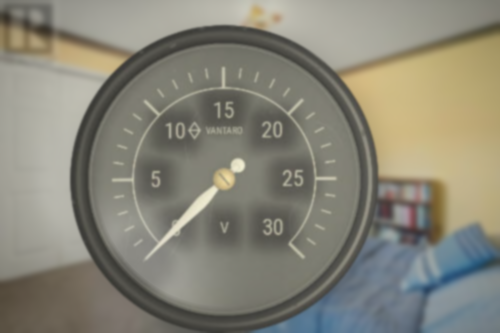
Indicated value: 0 V
